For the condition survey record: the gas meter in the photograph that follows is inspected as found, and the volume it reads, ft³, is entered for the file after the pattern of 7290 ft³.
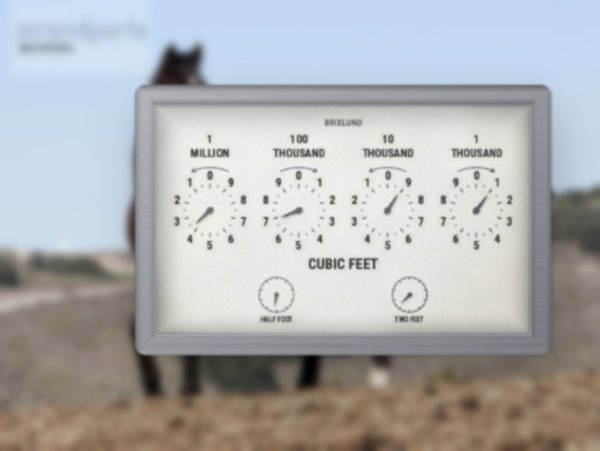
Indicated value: 369100 ft³
